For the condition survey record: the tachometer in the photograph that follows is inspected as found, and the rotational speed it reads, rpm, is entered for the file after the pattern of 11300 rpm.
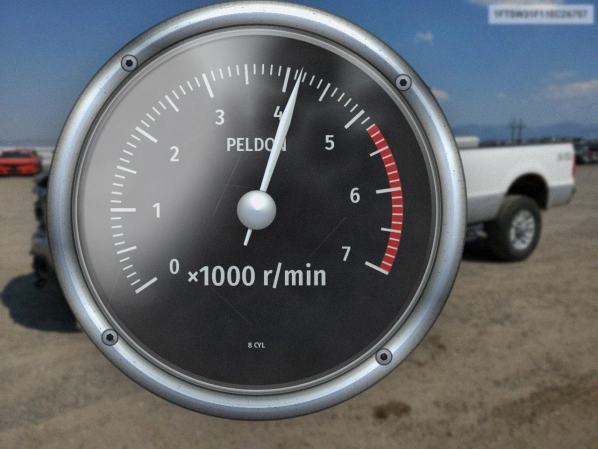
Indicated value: 4150 rpm
